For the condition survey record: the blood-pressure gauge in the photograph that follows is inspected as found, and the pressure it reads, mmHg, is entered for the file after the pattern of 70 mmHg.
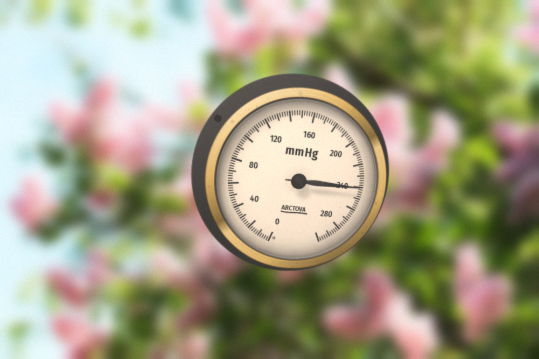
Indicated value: 240 mmHg
